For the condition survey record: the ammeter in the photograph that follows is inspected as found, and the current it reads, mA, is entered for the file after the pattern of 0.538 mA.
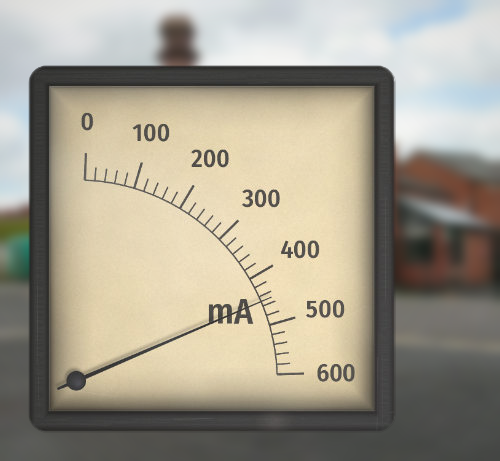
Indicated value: 450 mA
